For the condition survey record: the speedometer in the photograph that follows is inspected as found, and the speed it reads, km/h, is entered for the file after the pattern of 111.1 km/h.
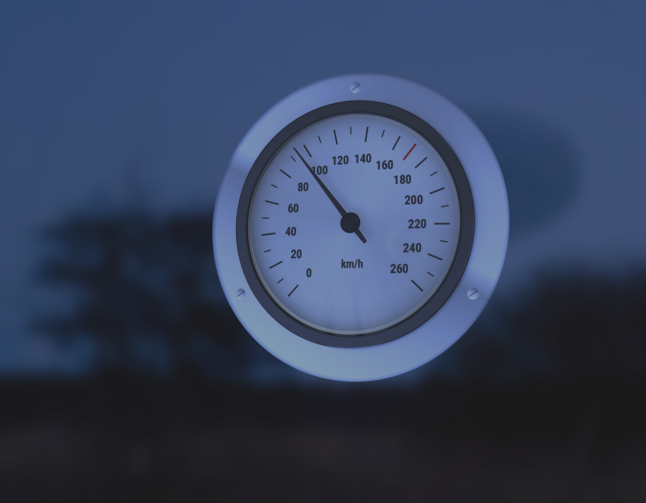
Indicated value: 95 km/h
